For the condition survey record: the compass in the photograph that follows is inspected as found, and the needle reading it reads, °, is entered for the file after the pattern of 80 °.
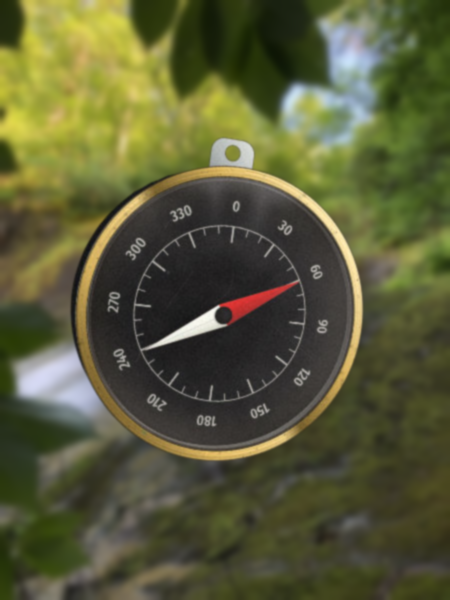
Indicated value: 60 °
